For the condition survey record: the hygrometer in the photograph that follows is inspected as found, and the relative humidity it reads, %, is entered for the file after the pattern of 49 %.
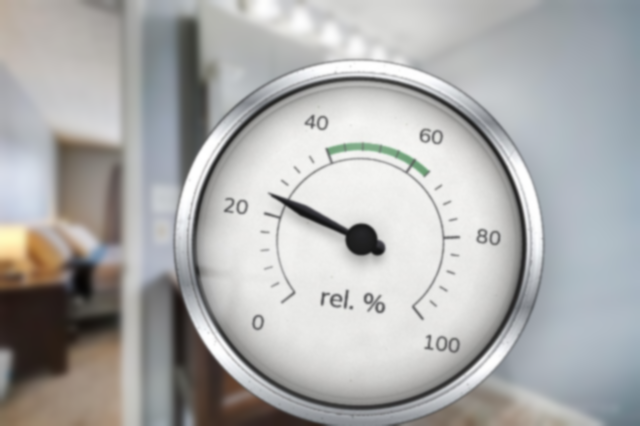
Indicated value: 24 %
